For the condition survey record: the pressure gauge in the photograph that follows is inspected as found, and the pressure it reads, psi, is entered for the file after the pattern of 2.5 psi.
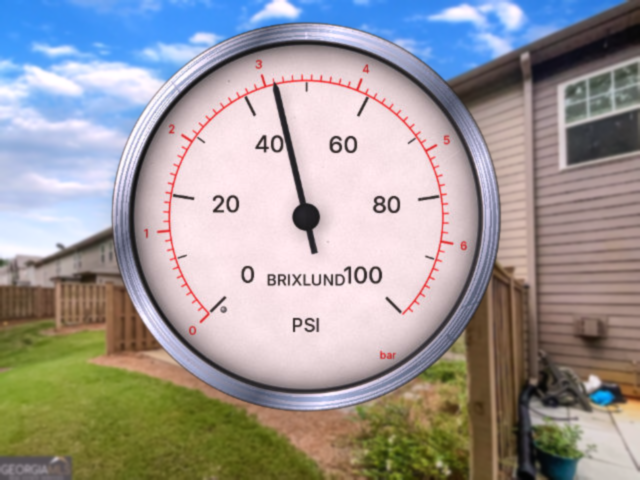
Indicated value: 45 psi
